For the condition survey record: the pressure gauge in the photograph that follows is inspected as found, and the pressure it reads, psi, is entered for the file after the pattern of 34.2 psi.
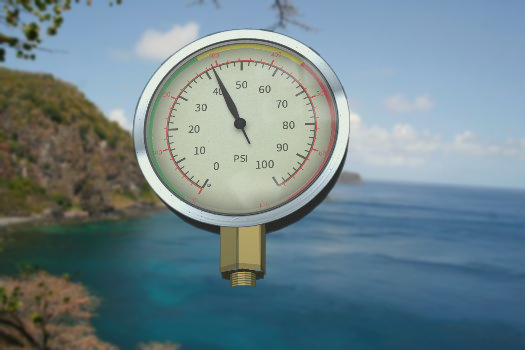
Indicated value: 42 psi
